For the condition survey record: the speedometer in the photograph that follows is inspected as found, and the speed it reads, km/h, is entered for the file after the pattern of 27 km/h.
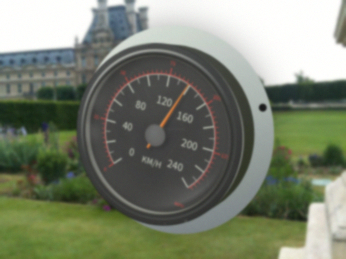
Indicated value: 140 km/h
